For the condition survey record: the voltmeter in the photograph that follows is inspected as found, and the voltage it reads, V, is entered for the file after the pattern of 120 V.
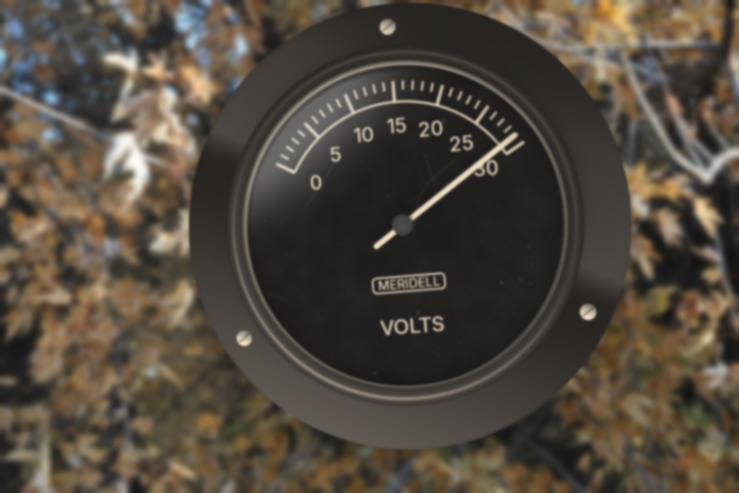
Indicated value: 29 V
